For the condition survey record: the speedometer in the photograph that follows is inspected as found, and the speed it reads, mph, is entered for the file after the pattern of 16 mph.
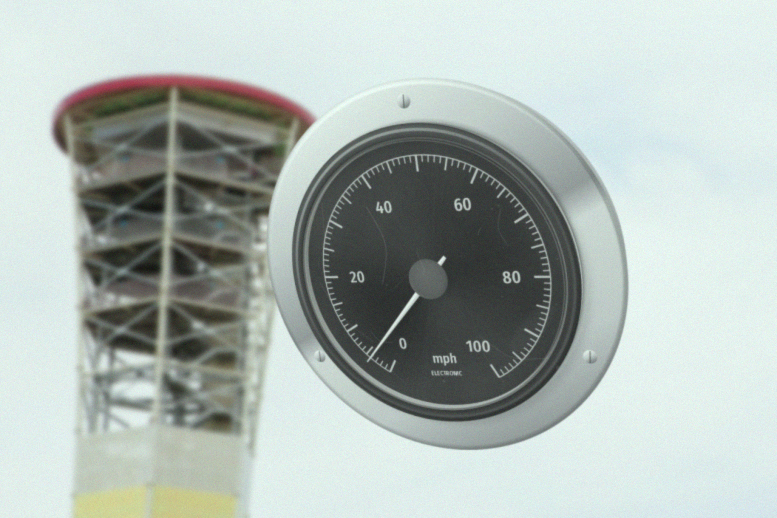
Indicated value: 4 mph
